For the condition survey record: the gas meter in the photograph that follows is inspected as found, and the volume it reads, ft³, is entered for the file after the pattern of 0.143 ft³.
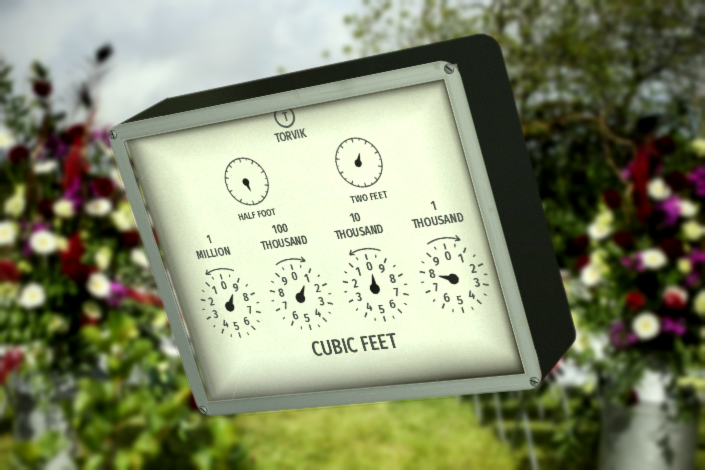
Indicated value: 909800 ft³
